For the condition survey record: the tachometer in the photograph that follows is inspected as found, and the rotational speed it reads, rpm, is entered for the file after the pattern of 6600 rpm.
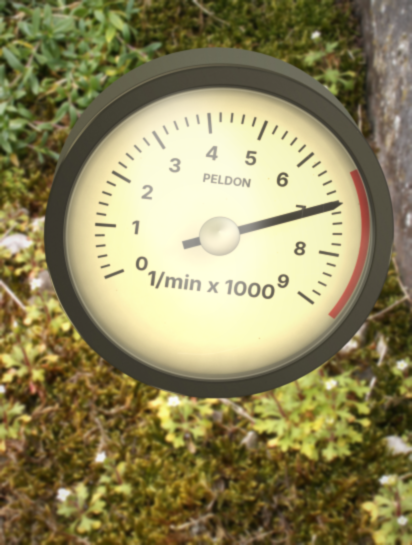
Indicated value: 7000 rpm
